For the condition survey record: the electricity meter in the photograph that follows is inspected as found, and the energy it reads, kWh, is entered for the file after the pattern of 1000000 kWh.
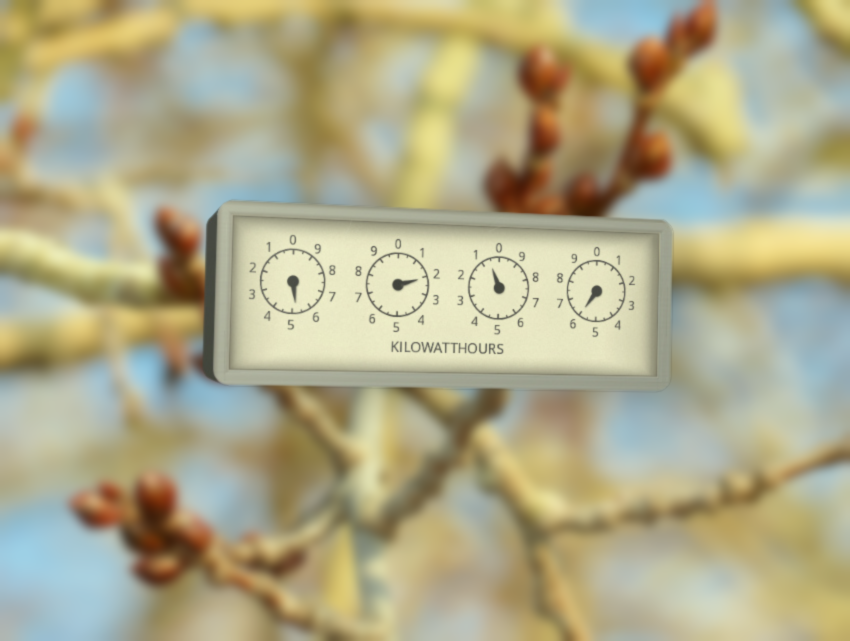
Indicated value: 5206 kWh
